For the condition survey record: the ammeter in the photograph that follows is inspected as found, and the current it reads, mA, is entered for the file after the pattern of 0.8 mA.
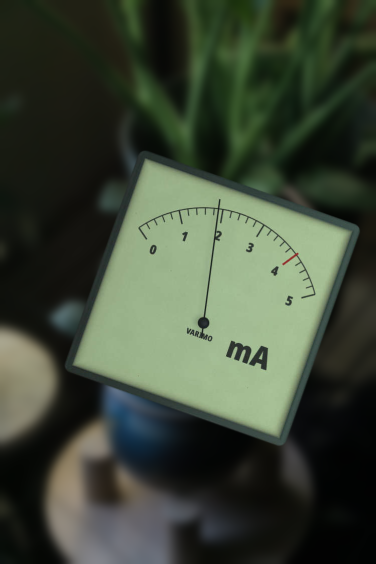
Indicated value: 1.9 mA
